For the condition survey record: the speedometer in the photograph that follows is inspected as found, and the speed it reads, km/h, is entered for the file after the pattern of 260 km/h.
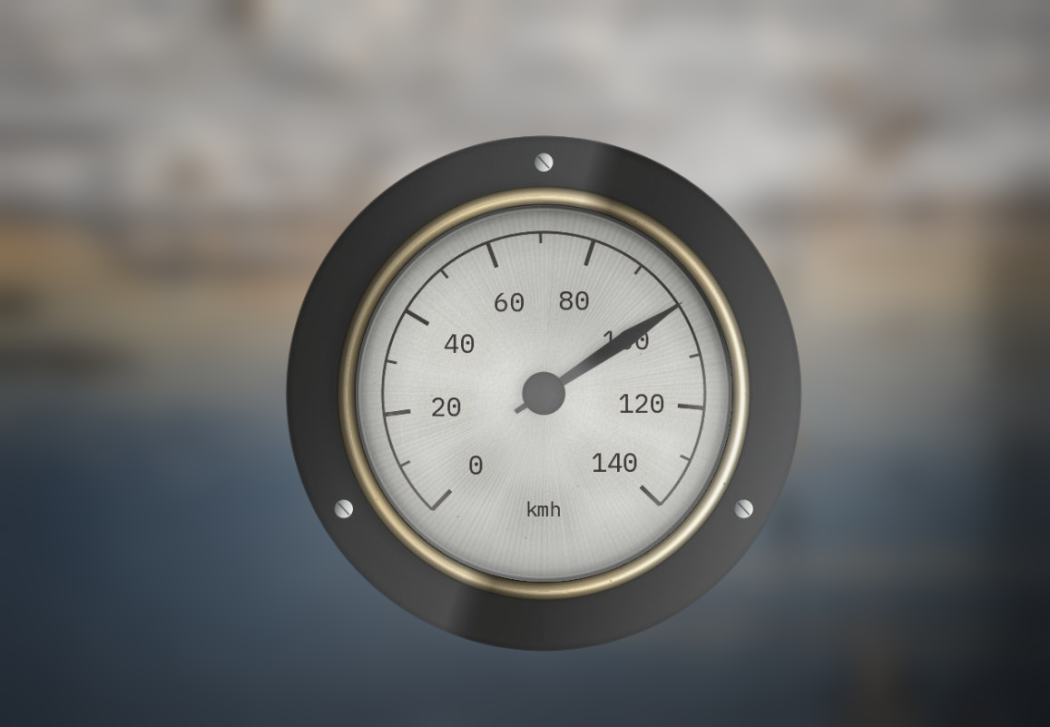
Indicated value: 100 km/h
